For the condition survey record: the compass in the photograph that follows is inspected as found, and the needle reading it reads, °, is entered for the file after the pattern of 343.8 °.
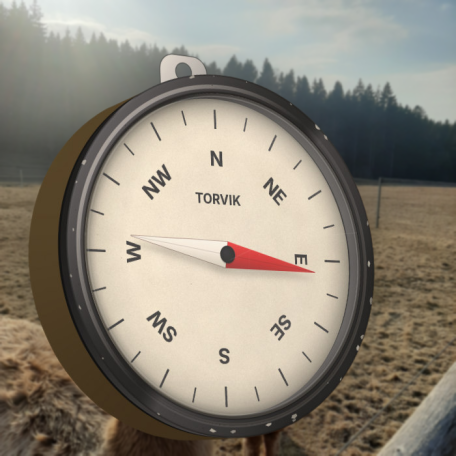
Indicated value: 97.5 °
